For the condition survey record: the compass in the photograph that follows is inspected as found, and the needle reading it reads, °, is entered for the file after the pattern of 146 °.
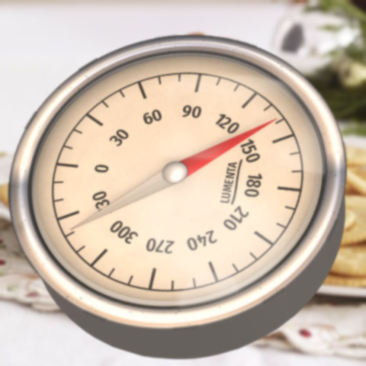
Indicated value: 140 °
